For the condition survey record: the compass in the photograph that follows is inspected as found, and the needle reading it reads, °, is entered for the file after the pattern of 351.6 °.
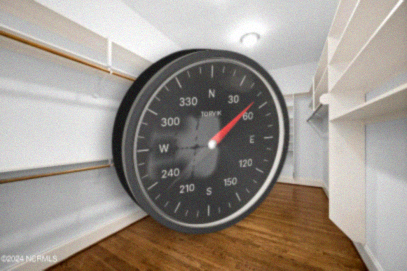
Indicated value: 50 °
